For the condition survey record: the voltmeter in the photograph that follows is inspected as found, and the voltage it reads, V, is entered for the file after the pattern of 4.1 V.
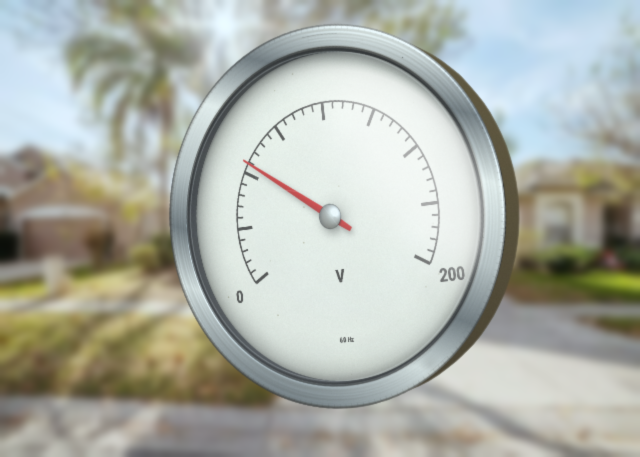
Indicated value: 55 V
